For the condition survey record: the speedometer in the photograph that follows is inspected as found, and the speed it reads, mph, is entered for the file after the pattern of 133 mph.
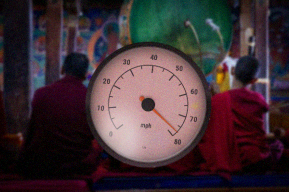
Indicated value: 77.5 mph
